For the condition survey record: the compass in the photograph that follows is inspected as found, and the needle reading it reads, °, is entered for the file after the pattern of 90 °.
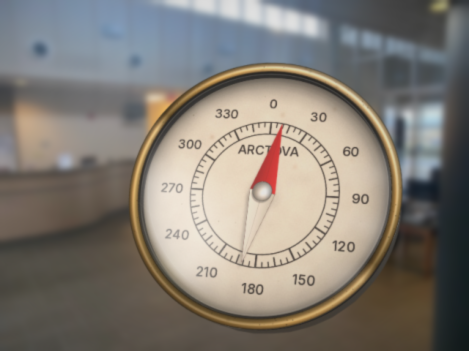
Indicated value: 10 °
